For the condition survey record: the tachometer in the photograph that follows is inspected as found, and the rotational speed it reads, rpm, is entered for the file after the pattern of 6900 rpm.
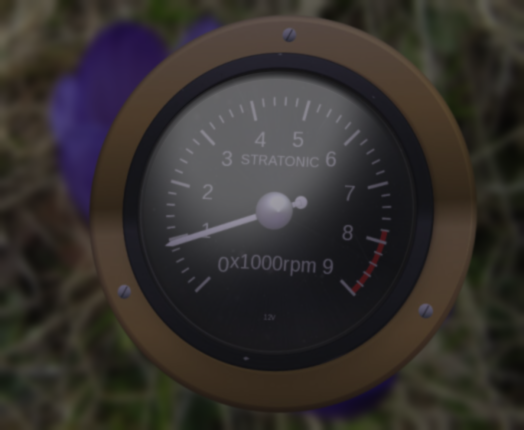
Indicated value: 900 rpm
